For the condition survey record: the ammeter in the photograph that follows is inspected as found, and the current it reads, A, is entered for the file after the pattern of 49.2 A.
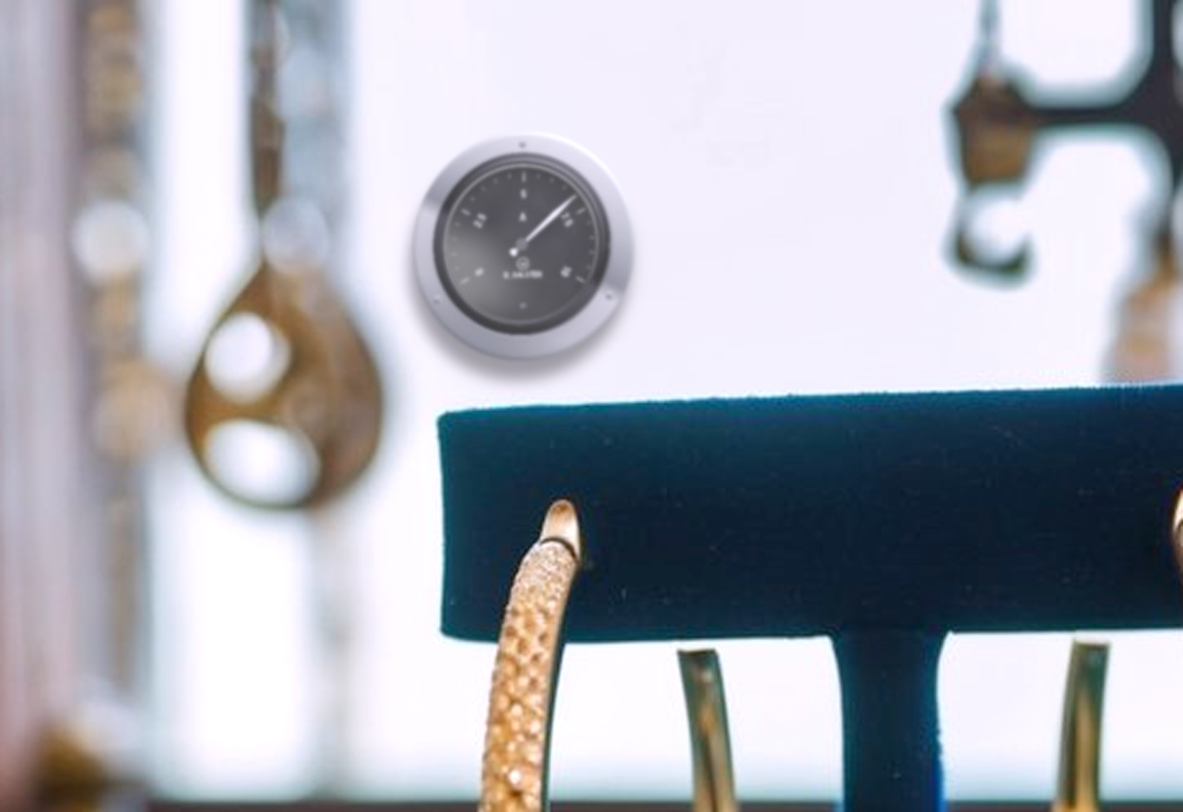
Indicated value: 7 A
